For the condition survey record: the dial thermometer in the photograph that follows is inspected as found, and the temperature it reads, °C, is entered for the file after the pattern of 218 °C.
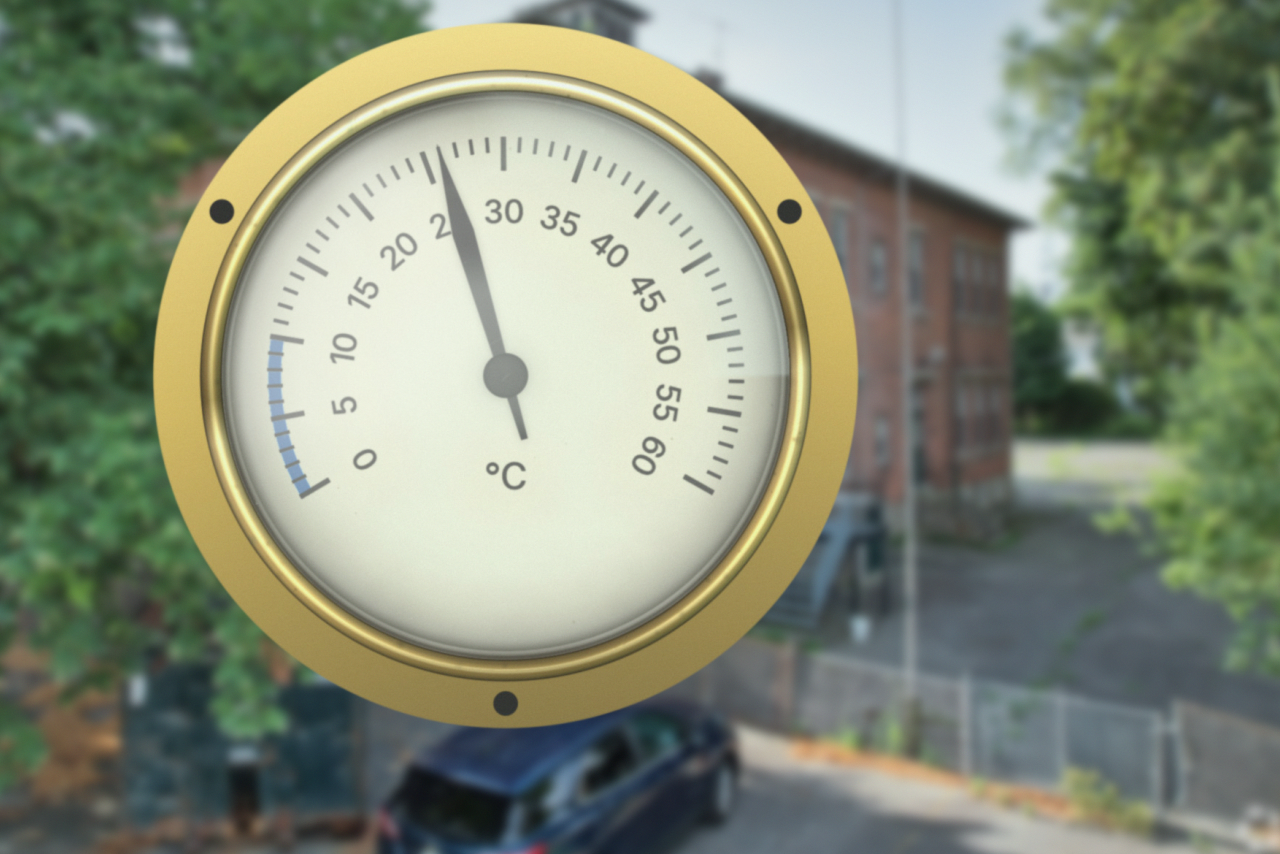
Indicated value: 26 °C
